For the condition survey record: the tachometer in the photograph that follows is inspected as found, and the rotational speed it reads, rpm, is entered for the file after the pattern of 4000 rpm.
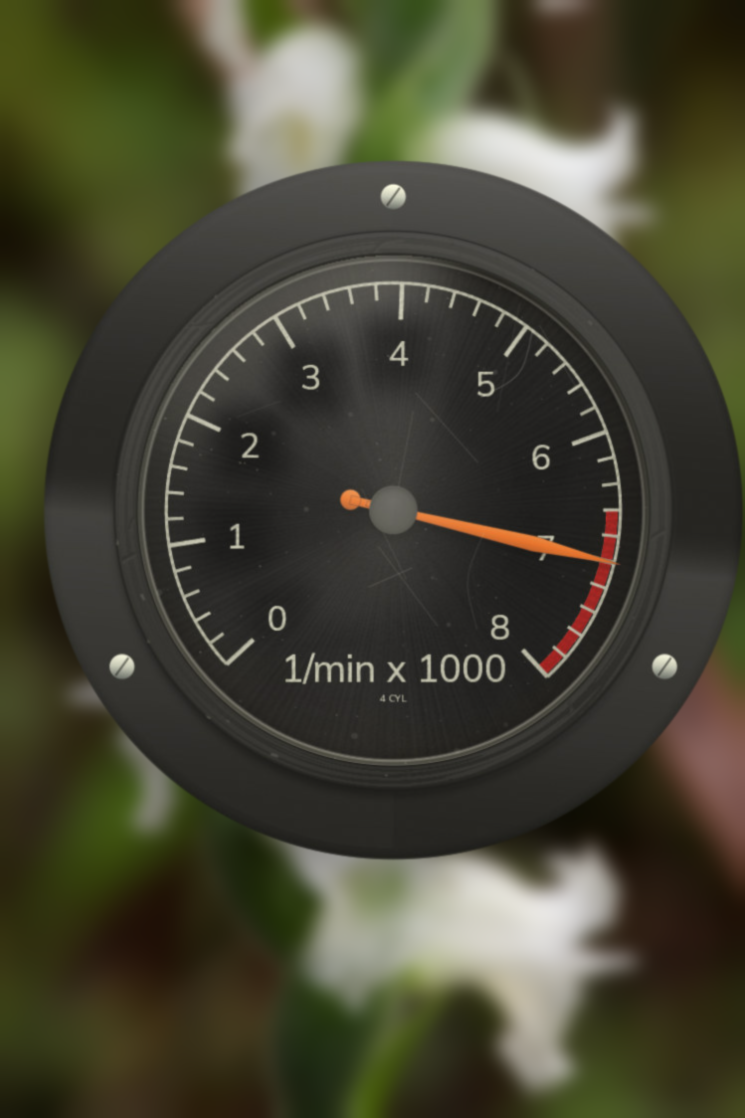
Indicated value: 7000 rpm
